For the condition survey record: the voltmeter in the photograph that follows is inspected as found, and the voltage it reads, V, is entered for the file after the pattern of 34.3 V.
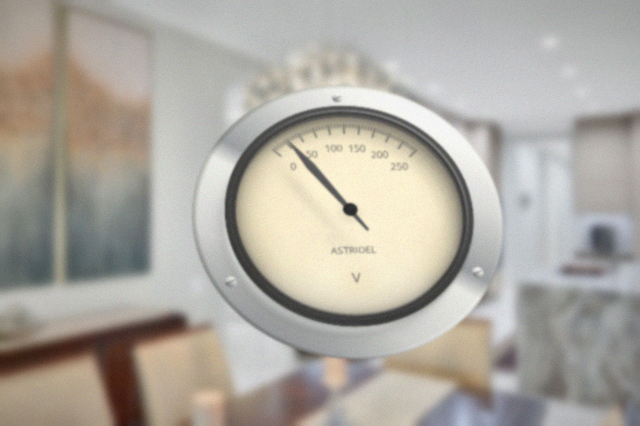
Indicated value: 25 V
